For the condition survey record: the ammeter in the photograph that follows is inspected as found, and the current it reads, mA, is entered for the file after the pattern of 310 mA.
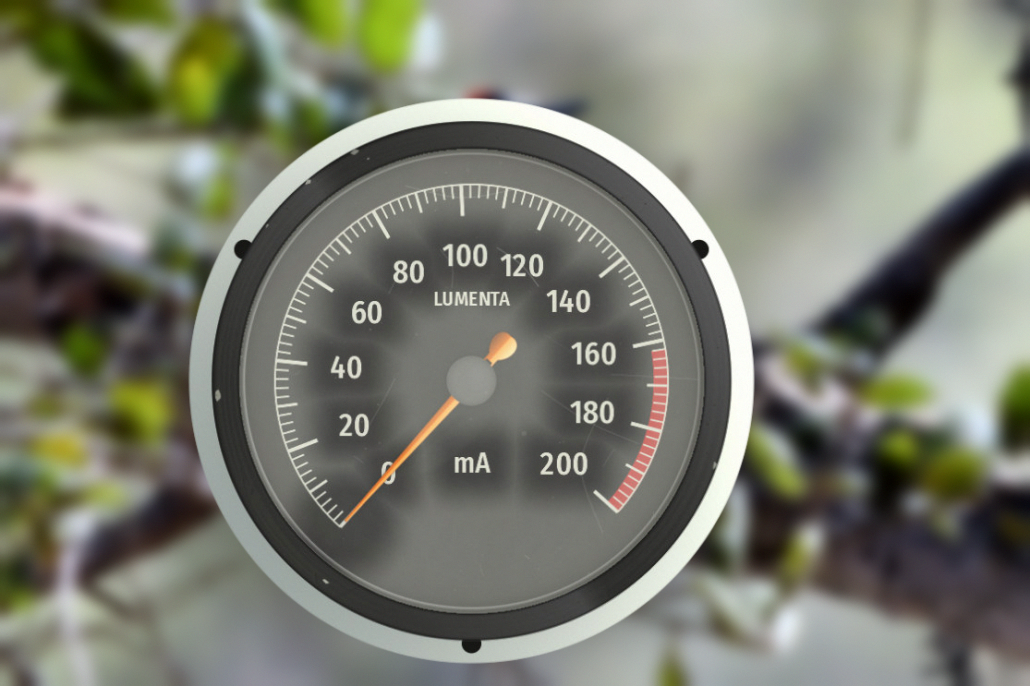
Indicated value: 0 mA
